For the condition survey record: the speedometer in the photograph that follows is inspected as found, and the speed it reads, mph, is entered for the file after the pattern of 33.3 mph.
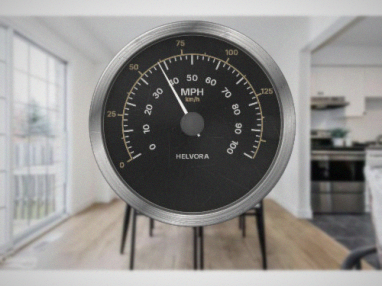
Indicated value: 38 mph
